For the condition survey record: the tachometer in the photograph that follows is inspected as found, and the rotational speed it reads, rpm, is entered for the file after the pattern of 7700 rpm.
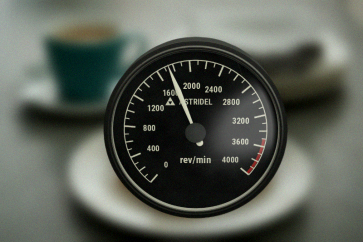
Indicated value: 1750 rpm
